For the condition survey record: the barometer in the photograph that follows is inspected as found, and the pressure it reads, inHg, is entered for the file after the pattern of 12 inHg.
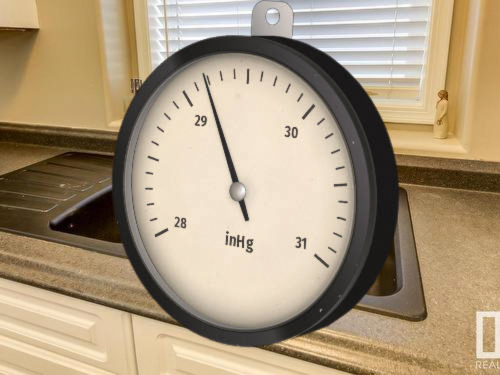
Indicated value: 29.2 inHg
